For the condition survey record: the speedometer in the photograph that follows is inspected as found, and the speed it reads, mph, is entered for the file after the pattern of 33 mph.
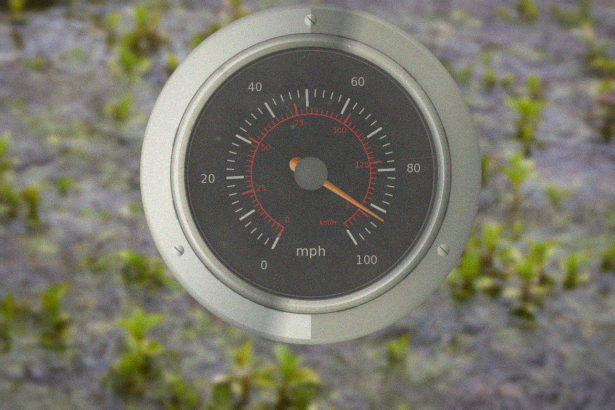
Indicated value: 92 mph
